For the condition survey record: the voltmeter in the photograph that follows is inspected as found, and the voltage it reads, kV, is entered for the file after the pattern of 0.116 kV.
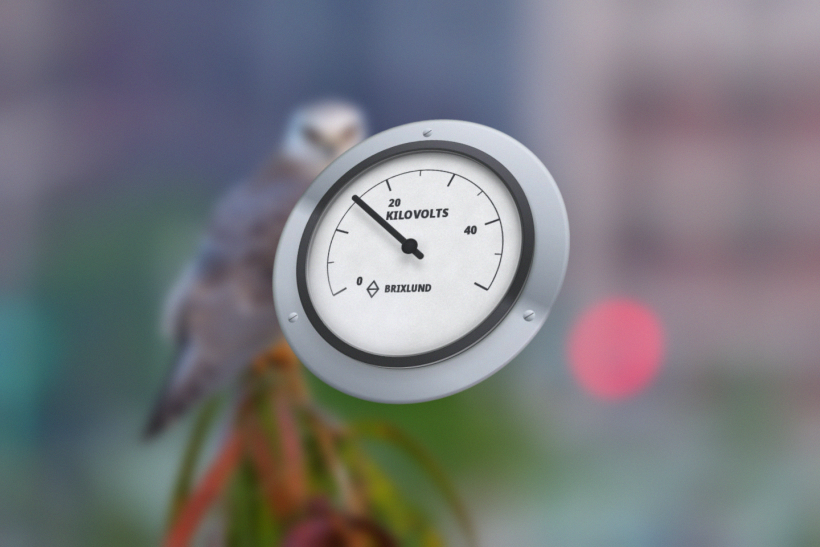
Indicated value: 15 kV
